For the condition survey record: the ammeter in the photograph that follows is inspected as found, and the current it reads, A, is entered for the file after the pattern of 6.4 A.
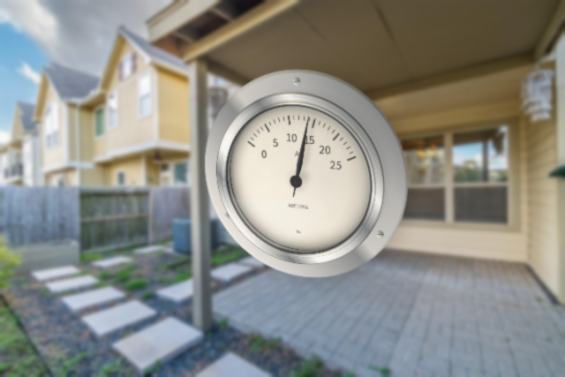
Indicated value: 14 A
